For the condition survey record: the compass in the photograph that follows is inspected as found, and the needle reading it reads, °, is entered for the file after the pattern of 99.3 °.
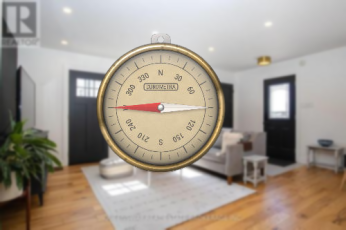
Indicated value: 270 °
